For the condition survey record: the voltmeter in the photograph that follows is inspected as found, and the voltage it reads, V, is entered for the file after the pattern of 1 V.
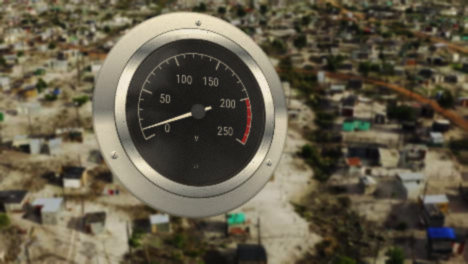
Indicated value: 10 V
